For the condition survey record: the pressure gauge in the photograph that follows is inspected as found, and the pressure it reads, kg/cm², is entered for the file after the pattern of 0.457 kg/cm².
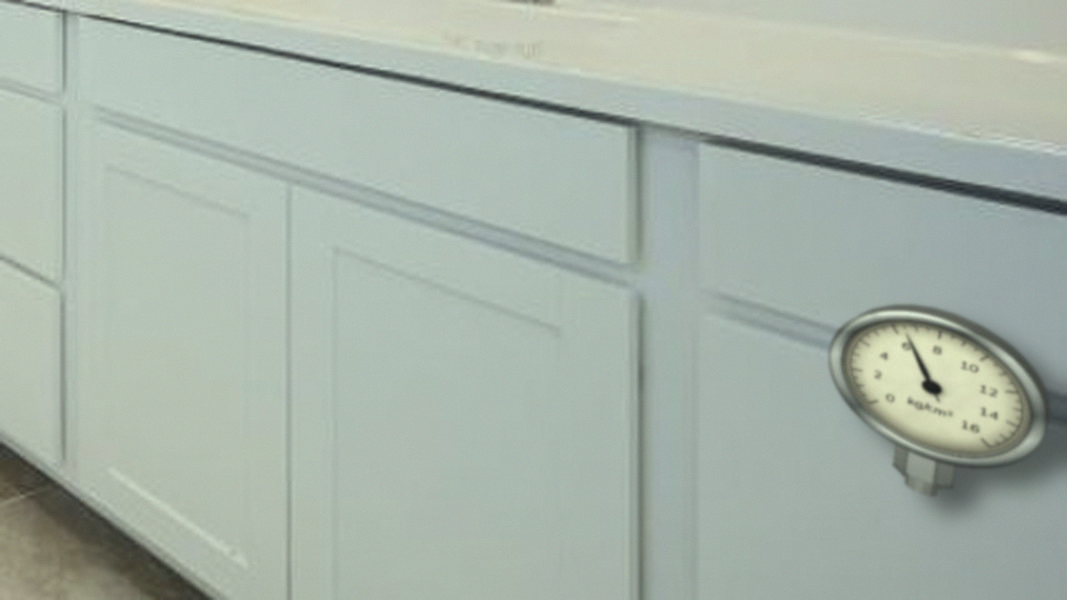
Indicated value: 6.5 kg/cm²
